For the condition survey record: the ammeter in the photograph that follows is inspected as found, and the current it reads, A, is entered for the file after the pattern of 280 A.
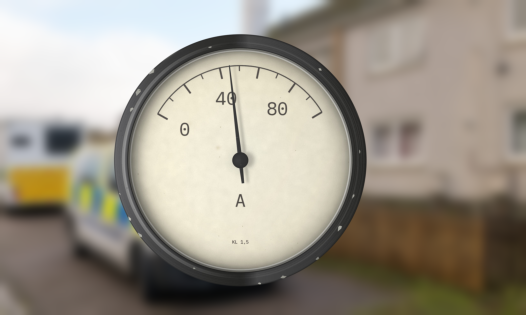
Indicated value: 45 A
